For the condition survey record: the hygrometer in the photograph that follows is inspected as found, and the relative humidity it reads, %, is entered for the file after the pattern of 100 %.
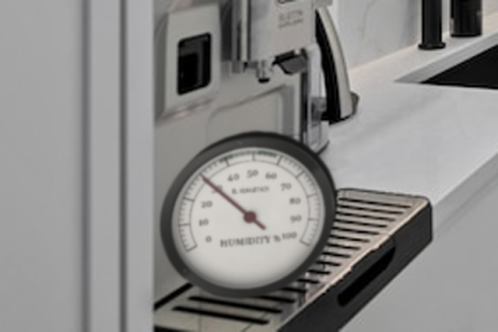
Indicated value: 30 %
